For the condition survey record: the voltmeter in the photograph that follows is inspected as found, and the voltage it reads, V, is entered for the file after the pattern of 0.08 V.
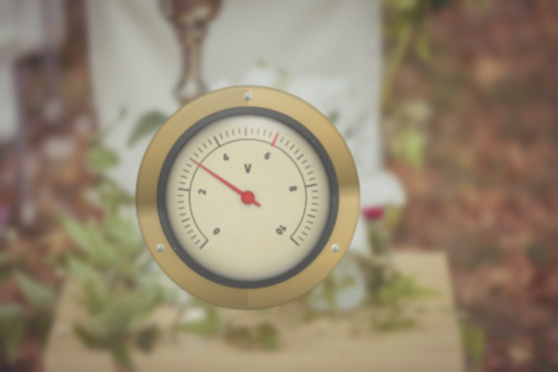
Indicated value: 3 V
